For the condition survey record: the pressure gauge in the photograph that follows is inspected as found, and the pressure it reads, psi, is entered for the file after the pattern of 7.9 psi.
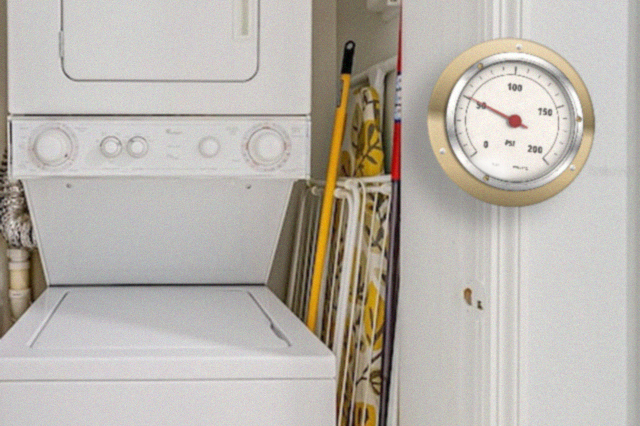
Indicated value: 50 psi
